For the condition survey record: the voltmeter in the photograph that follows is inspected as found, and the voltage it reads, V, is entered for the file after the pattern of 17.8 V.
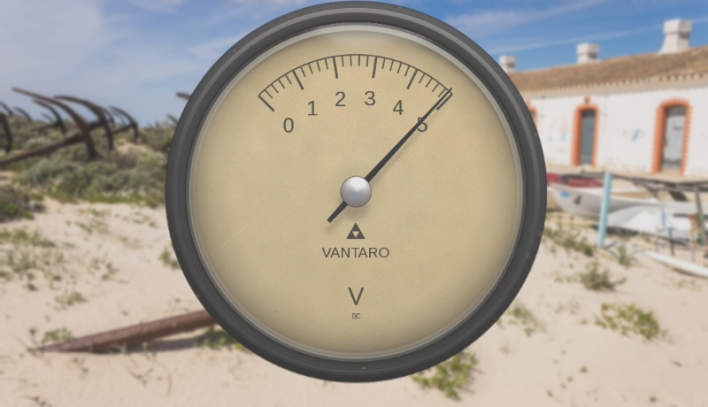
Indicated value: 4.9 V
